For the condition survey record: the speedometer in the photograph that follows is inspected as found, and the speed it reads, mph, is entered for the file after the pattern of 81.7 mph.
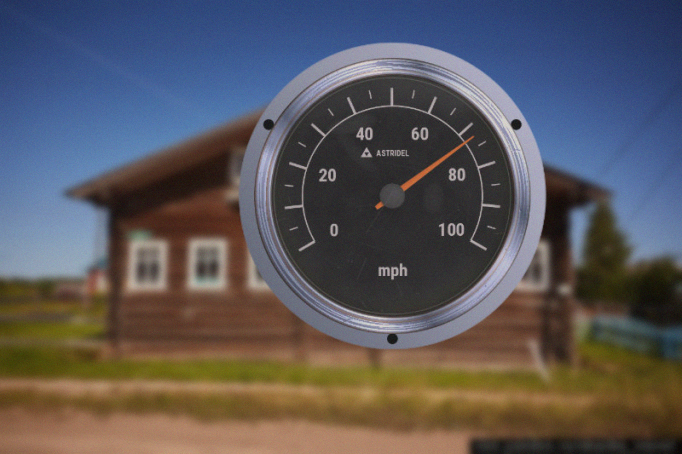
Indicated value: 72.5 mph
